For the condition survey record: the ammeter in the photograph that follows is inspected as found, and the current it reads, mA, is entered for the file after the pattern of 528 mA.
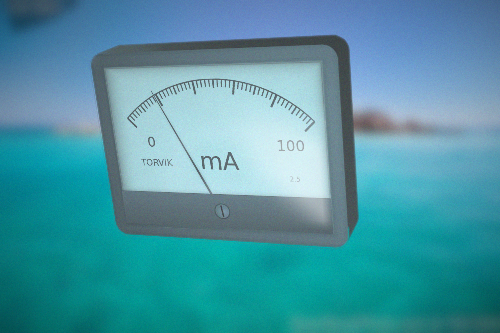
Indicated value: 20 mA
